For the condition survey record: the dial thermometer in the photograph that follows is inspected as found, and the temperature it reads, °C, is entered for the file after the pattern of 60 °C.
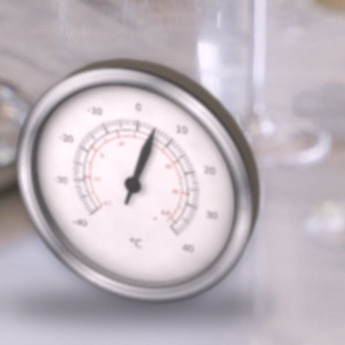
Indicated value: 5 °C
